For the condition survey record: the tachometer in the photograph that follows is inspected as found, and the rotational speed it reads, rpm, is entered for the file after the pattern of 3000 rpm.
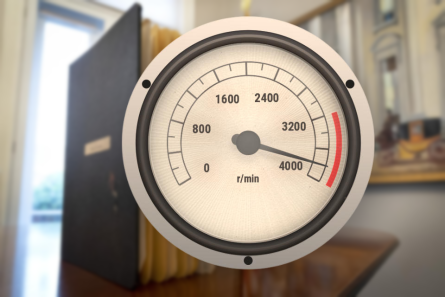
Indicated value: 3800 rpm
